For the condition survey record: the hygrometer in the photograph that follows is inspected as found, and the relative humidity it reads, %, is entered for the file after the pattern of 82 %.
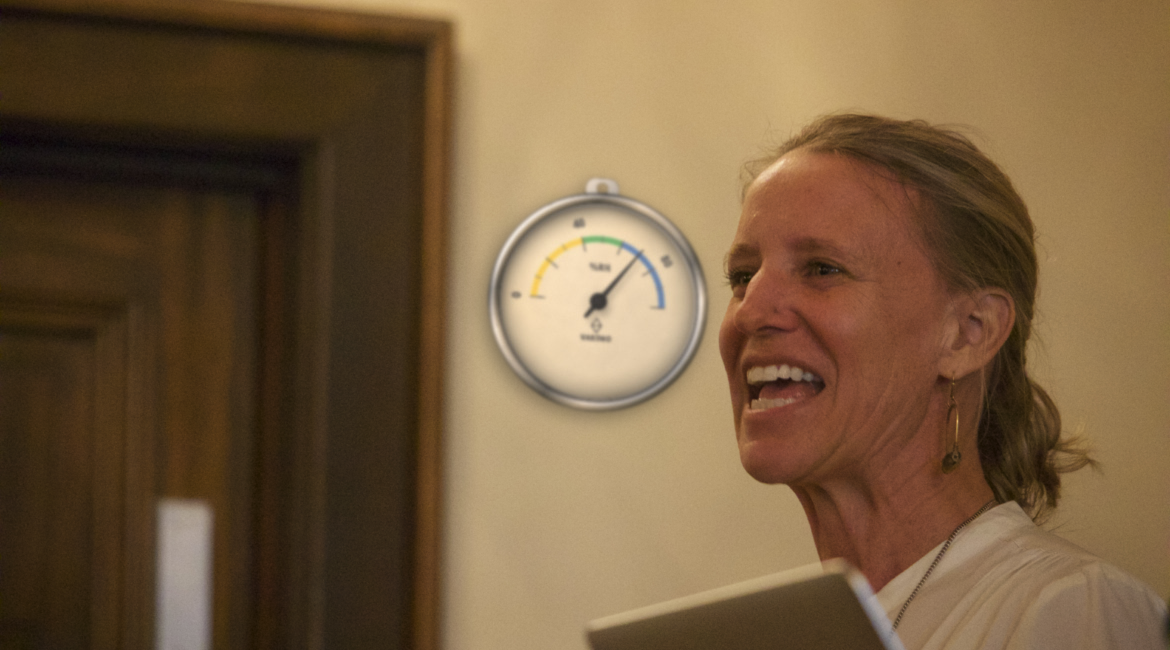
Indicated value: 70 %
